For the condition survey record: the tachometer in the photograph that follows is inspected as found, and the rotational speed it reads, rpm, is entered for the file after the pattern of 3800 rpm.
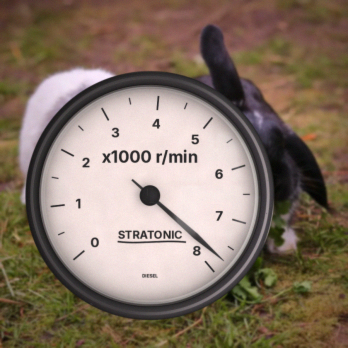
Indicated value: 7750 rpm
